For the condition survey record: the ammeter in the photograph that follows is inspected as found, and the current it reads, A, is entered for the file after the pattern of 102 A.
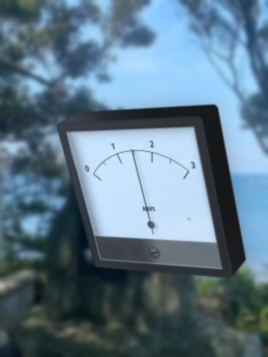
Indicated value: 1.5 A
